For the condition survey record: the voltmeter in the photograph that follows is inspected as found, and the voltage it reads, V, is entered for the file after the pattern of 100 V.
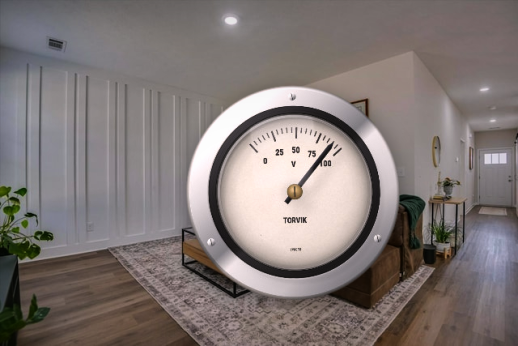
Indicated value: 90 V
